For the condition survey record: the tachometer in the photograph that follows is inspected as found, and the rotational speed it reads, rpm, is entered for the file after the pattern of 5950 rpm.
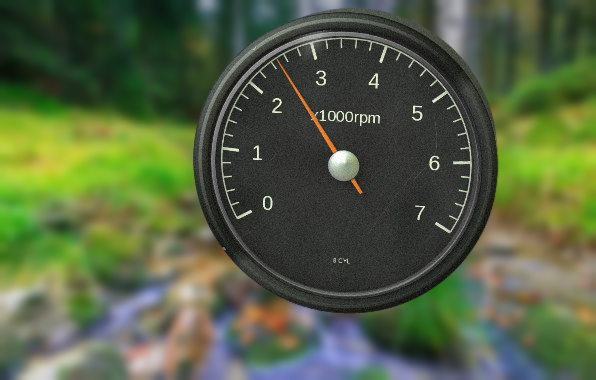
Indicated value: 2500 rpm
